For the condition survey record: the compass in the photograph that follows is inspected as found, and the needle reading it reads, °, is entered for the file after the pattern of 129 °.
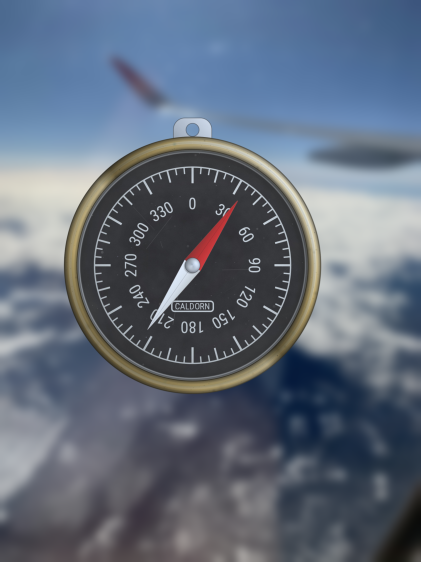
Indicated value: 35 °
